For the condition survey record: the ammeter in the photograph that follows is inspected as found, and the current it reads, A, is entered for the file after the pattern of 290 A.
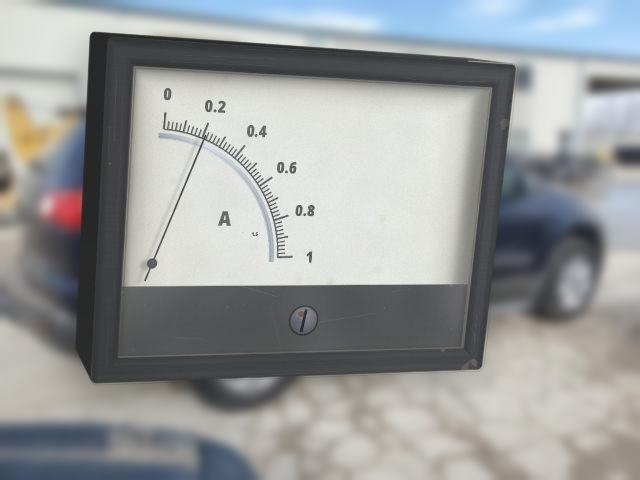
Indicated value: 0.2 A
